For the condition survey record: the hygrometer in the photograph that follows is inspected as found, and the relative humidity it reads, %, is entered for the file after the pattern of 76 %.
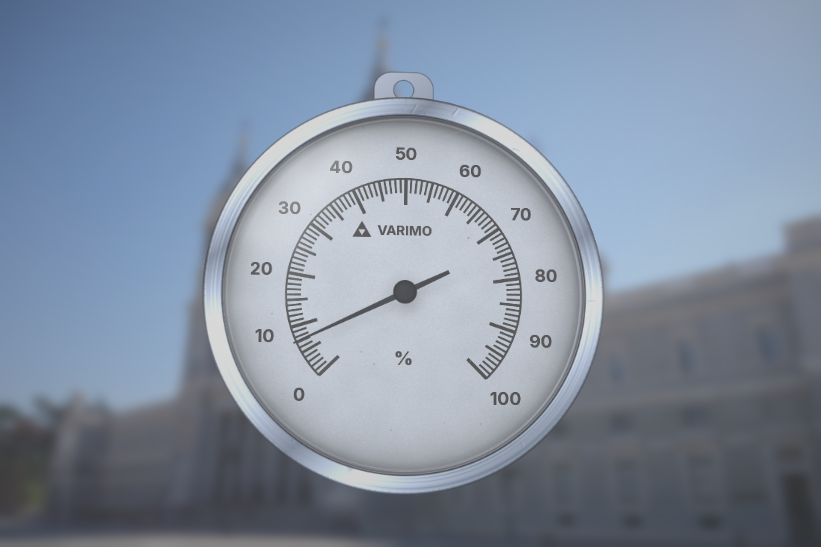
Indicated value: 7 %
